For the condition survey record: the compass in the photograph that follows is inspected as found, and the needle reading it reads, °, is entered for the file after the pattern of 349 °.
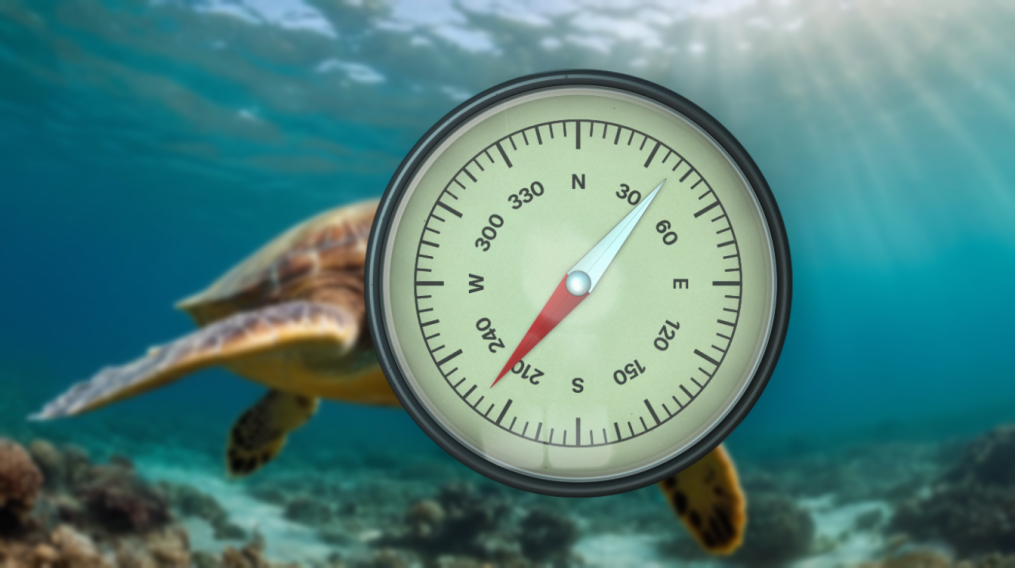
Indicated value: 220 °
